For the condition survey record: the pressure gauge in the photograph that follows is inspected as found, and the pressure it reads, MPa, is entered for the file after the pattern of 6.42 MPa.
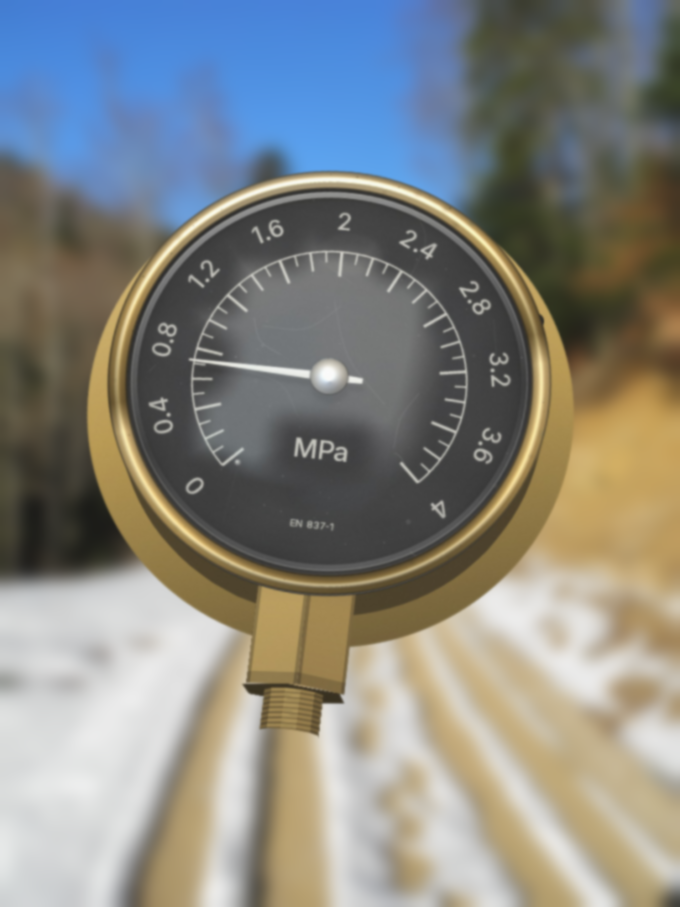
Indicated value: 0.7 MPa
